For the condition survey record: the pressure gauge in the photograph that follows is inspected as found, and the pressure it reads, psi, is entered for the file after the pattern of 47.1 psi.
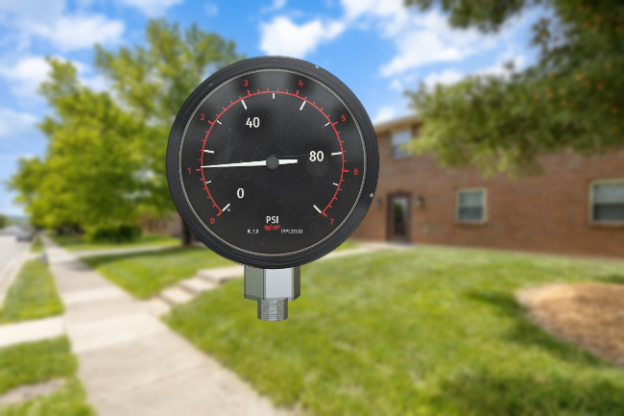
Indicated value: 15 psi
